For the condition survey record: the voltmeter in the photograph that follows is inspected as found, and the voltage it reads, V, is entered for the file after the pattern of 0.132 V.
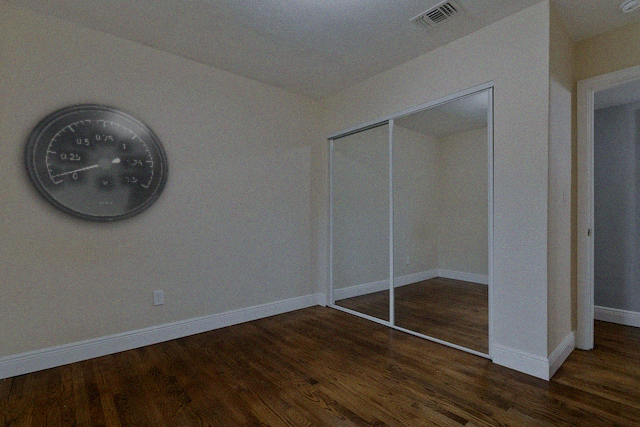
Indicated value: 0.05 V
